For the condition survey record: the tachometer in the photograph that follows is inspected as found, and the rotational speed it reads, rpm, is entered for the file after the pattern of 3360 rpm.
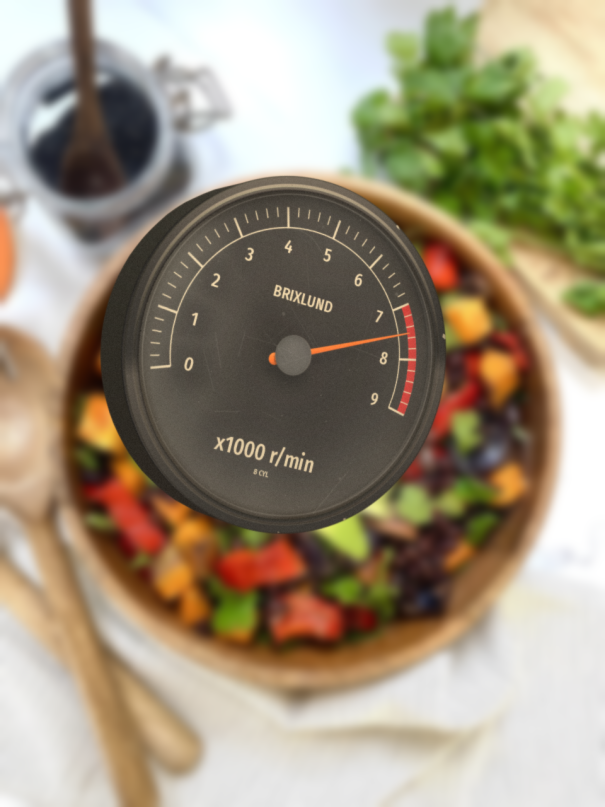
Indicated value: 7500 rpm
